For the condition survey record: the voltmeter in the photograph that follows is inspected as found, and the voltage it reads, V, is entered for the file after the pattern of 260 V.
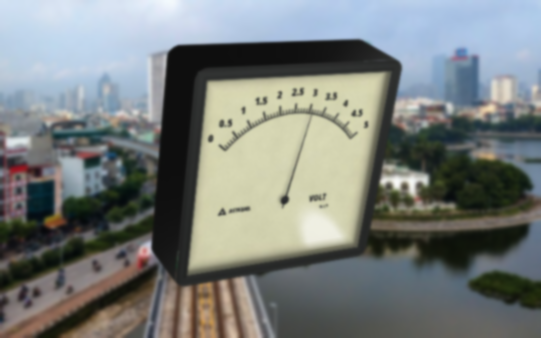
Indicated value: 3 V
